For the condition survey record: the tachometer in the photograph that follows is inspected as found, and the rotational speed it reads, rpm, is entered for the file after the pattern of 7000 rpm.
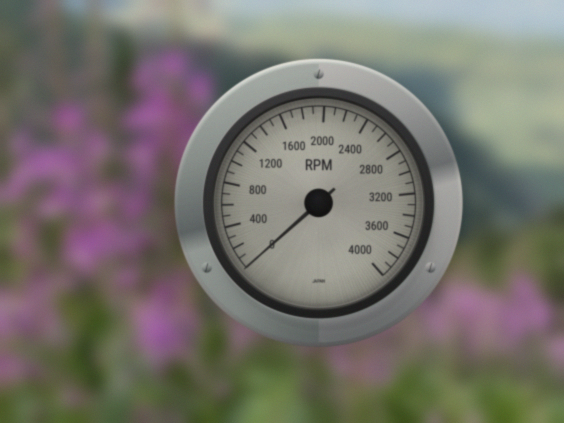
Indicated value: 0 rpm
